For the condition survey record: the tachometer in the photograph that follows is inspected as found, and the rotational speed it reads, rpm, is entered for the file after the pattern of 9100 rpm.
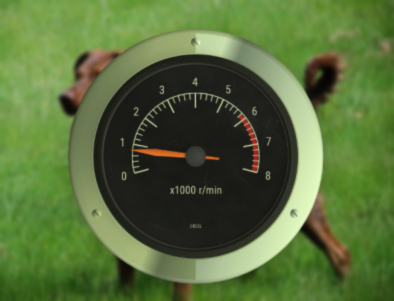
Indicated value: 800 rpm
